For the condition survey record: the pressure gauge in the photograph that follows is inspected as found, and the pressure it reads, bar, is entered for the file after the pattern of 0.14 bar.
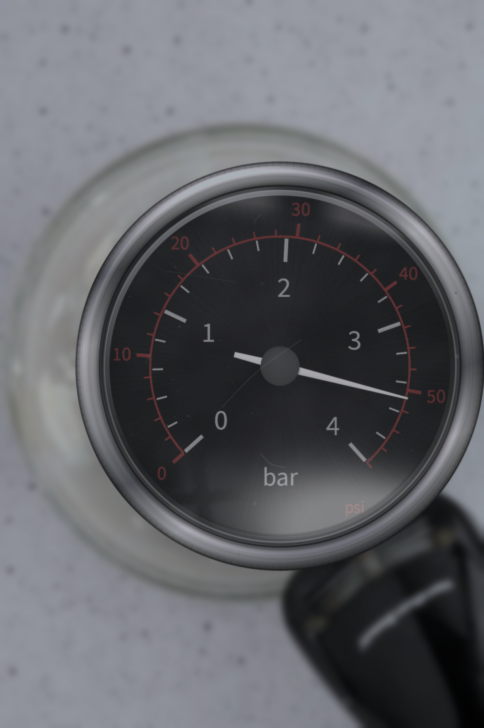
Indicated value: 3.5 bar
